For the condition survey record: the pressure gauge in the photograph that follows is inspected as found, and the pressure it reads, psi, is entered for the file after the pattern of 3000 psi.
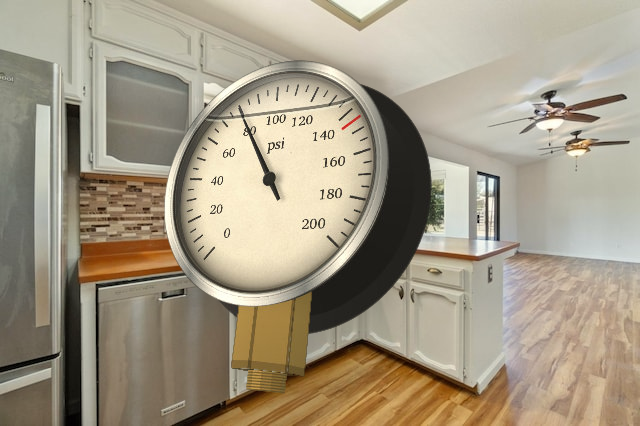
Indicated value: 80 psi
